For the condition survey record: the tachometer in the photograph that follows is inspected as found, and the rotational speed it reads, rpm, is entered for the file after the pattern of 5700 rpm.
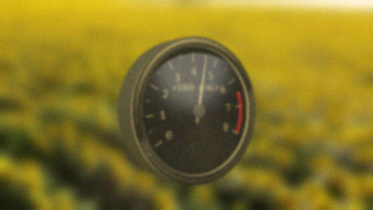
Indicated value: 4500 rpm
